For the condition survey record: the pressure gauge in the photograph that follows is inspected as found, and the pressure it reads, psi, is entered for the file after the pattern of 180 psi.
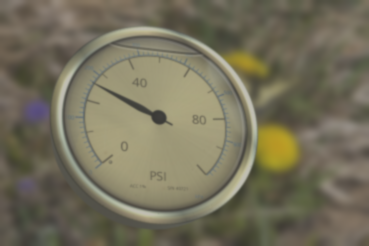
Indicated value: 25 psi
